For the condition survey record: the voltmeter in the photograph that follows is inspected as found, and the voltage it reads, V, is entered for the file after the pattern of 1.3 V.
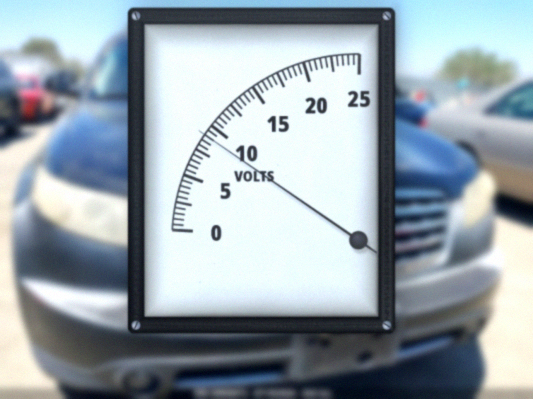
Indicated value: 9 V
